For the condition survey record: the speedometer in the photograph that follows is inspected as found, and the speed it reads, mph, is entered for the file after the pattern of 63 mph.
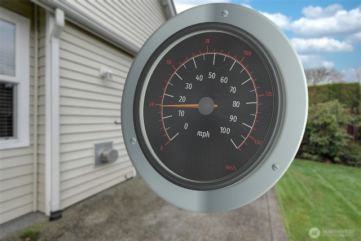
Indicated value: 15 mph
